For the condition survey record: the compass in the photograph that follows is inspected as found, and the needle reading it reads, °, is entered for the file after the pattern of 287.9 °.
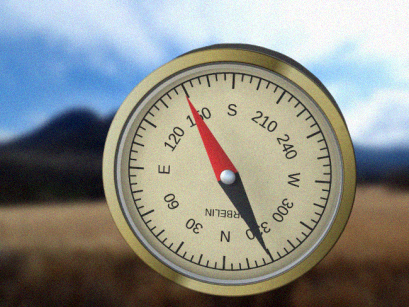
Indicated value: 150 °
